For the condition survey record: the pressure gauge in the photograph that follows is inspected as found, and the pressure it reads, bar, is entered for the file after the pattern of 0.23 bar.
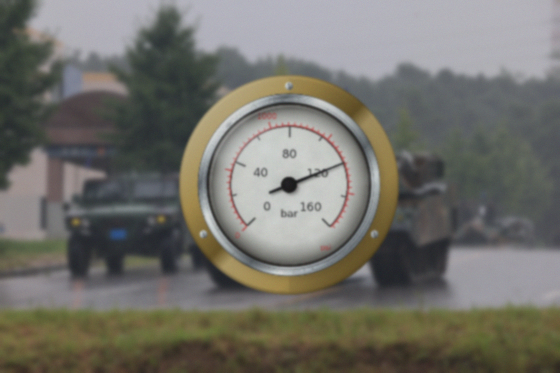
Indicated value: 120 bar
